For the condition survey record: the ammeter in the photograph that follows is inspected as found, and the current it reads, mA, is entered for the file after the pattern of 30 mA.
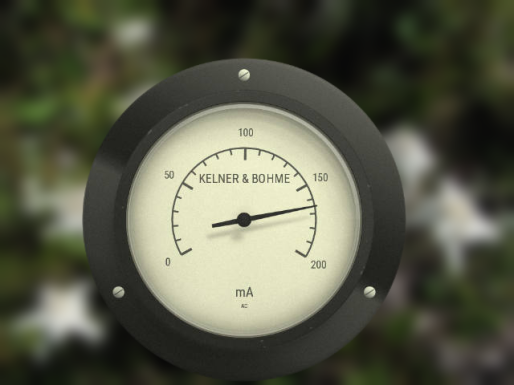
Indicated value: 165 mA
